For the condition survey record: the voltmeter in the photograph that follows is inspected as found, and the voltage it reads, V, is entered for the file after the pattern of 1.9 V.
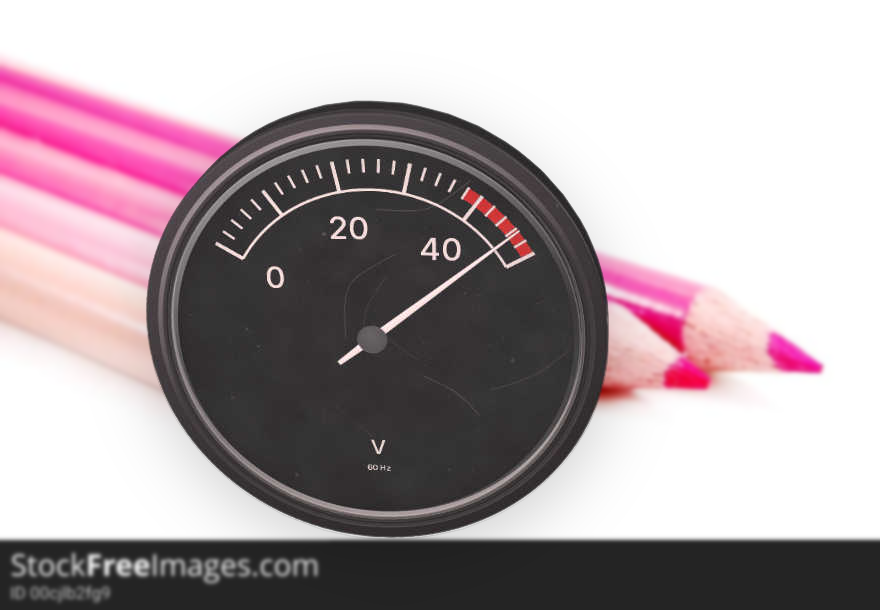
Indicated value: 46 V
